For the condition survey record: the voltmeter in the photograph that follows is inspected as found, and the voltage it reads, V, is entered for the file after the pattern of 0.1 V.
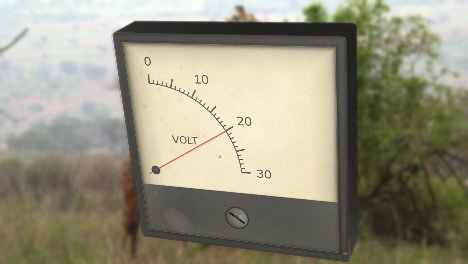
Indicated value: 20 V
